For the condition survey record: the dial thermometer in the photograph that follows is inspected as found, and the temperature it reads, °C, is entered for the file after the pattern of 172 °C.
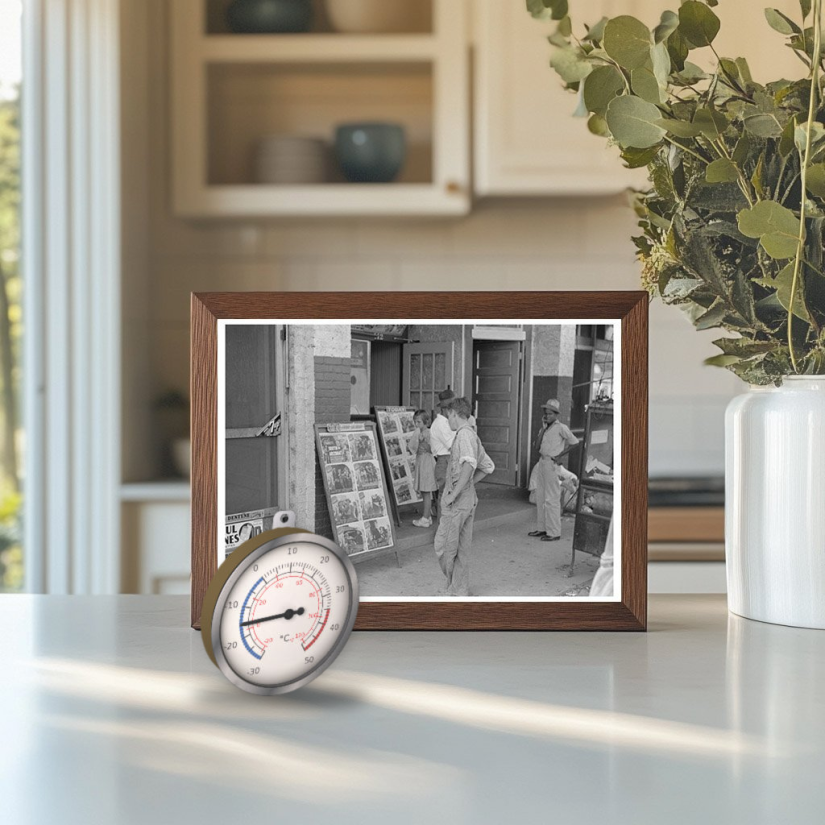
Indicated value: -15 °C
